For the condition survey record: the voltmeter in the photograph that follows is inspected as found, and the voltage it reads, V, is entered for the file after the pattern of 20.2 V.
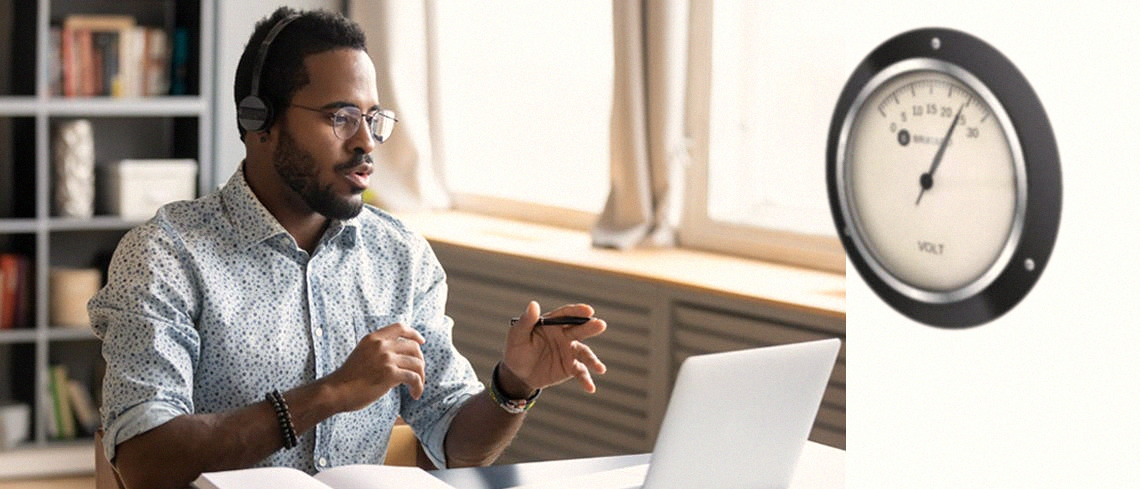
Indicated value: 25 V
